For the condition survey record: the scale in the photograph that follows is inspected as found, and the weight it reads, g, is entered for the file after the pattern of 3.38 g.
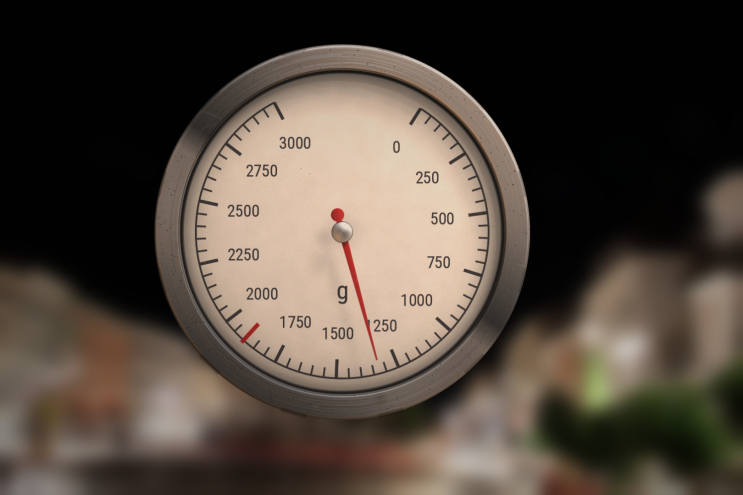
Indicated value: 1325 g
